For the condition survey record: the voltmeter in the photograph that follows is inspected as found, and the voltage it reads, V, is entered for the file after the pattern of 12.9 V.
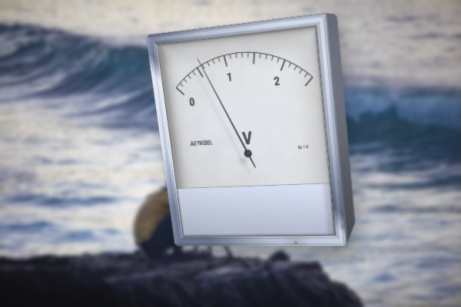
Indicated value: 0.6 V
